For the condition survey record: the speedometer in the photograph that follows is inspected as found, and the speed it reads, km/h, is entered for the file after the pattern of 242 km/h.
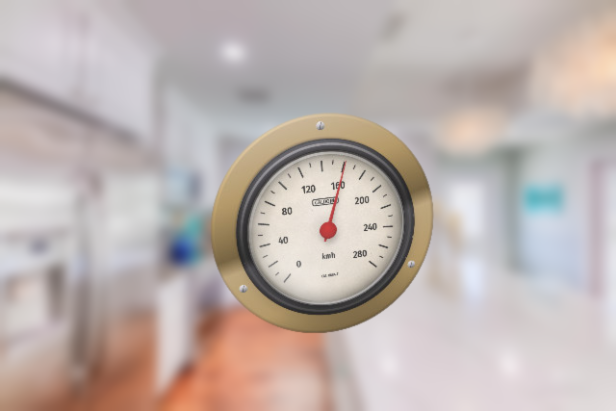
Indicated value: 160 km/h
